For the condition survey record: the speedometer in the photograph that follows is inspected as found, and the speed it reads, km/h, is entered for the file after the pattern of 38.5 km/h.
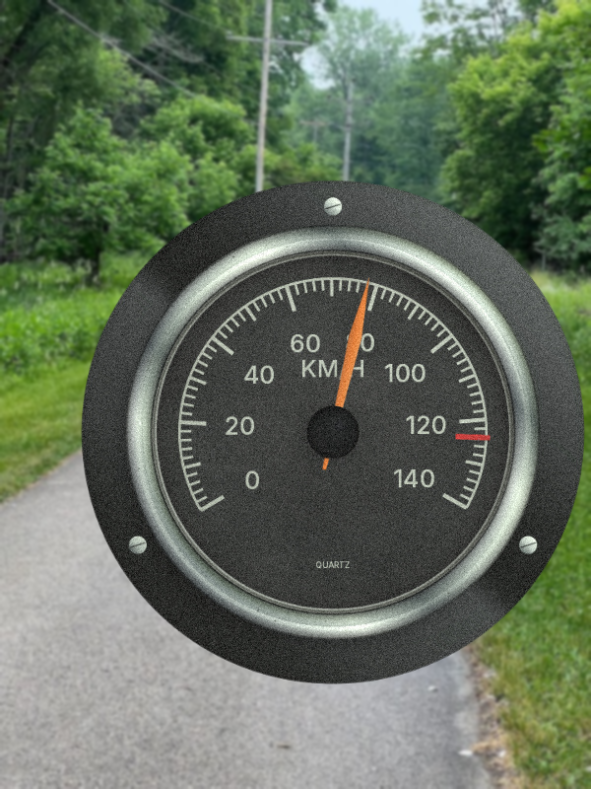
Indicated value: 78 km/h
